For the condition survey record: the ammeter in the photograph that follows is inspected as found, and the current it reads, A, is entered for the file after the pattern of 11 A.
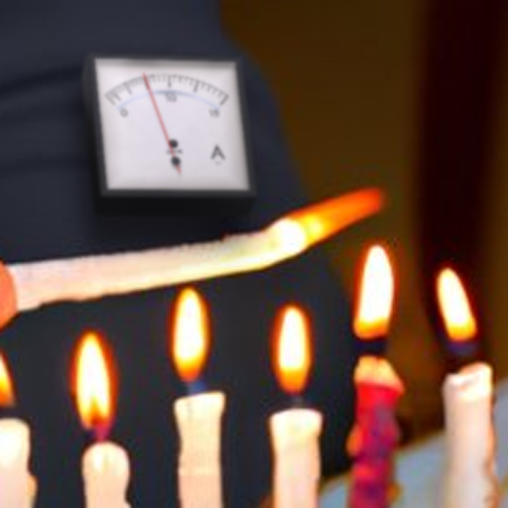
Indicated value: 7.5 A
